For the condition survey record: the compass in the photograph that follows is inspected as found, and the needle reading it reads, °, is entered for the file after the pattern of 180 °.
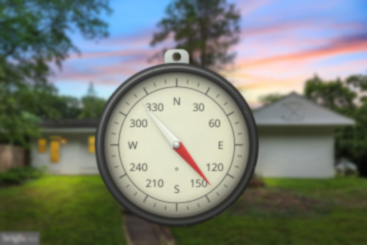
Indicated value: 140 °
